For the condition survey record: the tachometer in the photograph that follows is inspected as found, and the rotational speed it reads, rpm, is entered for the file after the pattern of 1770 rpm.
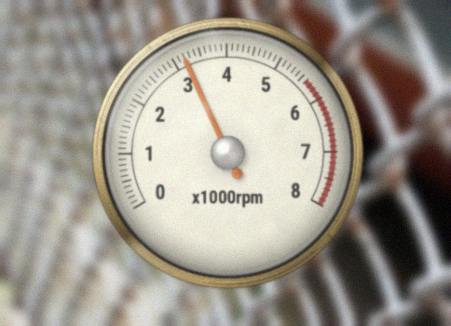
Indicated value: 3200 rpm
